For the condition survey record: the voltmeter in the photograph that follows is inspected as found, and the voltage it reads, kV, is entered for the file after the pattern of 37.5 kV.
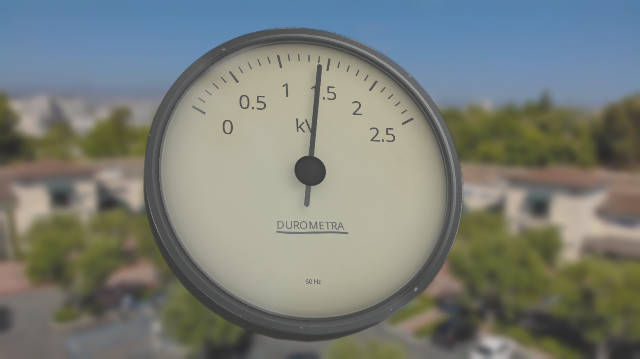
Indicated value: 1.4 kV
